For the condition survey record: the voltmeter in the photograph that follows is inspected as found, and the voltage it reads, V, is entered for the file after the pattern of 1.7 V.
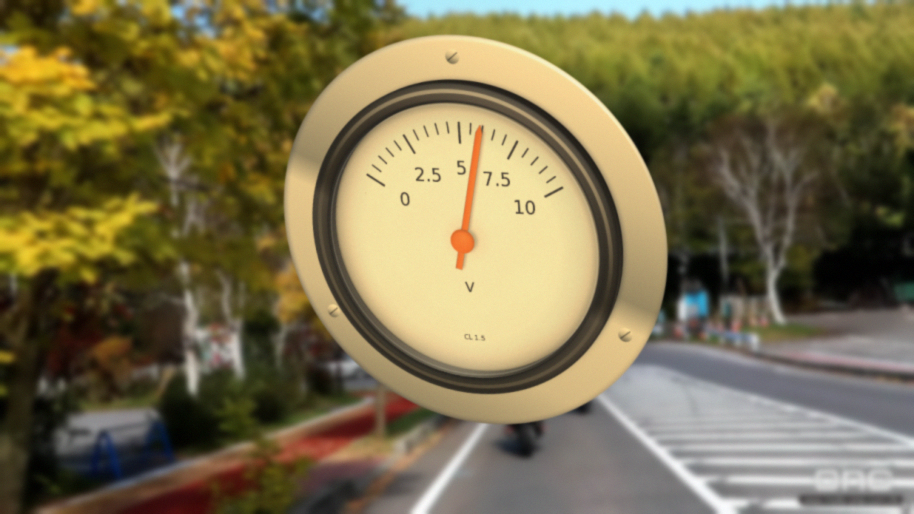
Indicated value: 6 V
